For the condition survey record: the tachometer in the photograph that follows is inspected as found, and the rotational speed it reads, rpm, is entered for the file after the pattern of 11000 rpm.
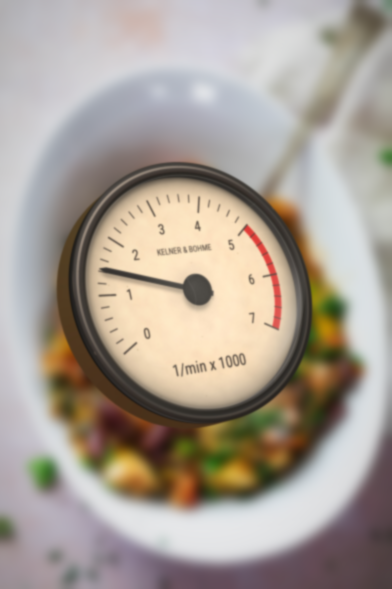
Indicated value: 1400 rpm
